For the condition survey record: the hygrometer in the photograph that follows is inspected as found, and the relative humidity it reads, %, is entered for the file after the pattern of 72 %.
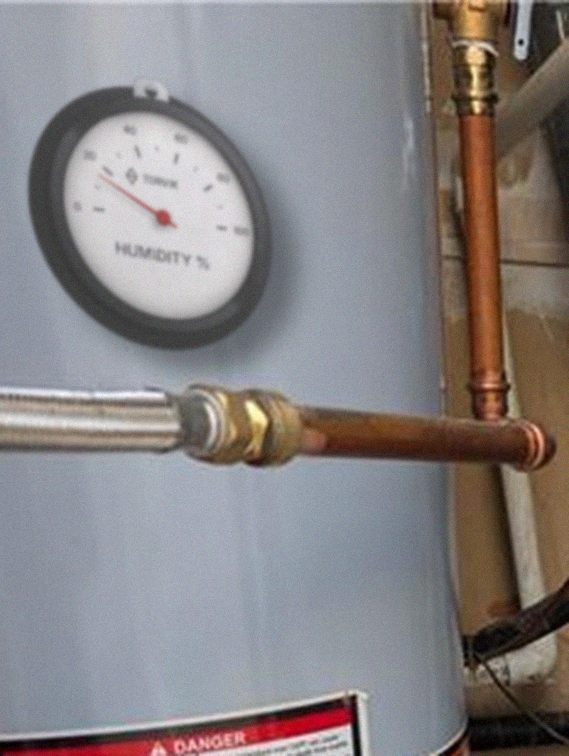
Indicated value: 15 %
